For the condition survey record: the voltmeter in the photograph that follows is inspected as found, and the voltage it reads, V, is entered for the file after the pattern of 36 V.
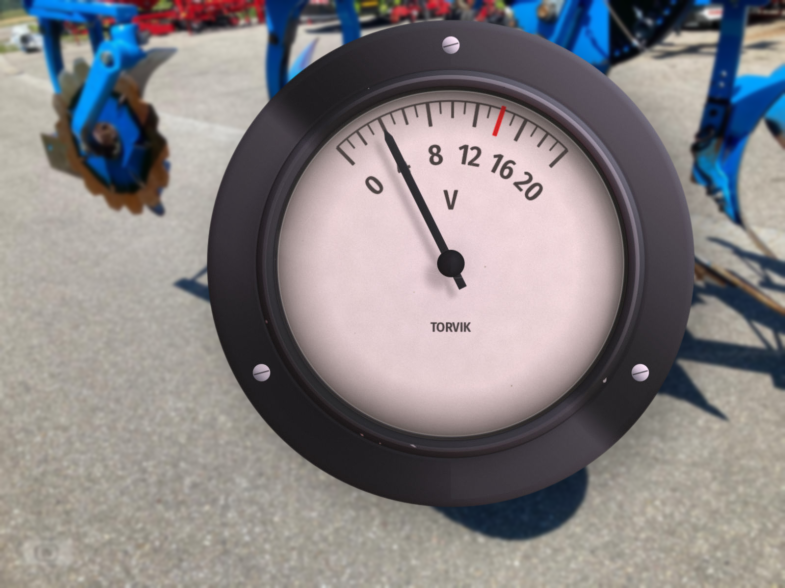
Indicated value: 4 V
